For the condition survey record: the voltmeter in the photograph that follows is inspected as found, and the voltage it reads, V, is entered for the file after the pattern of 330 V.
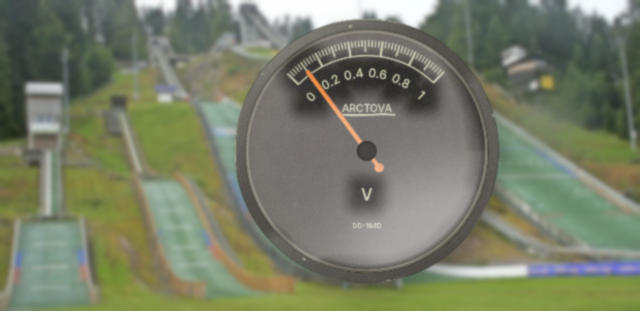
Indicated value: 0.1 V
